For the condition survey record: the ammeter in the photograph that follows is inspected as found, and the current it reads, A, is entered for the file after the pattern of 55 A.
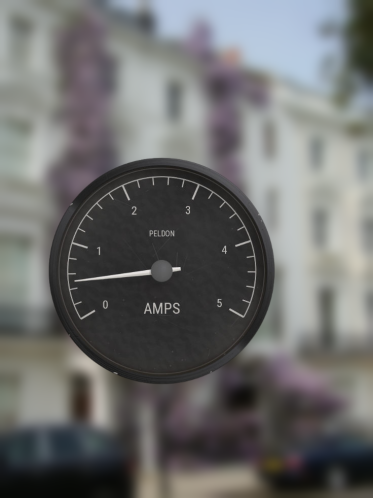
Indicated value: 0.5 A
